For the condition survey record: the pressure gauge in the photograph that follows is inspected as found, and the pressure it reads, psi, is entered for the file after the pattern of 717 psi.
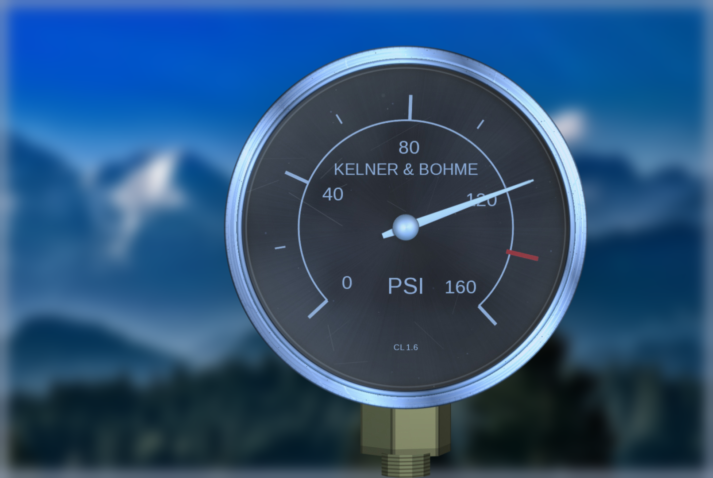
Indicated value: 120 psi
